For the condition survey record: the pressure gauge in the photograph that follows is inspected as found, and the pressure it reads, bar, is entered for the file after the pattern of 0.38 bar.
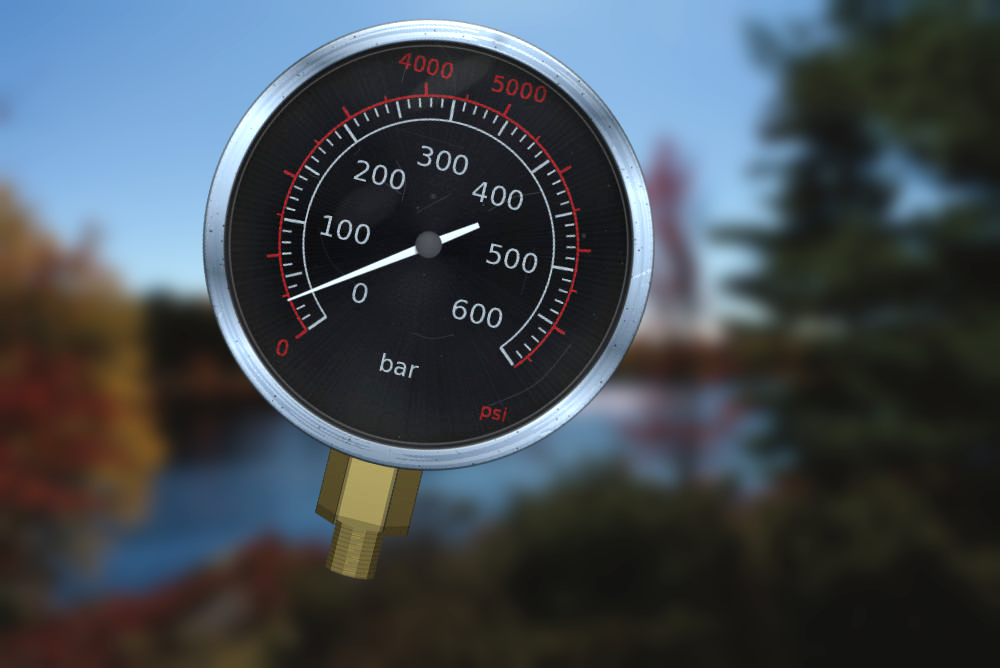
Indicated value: 30 bar
